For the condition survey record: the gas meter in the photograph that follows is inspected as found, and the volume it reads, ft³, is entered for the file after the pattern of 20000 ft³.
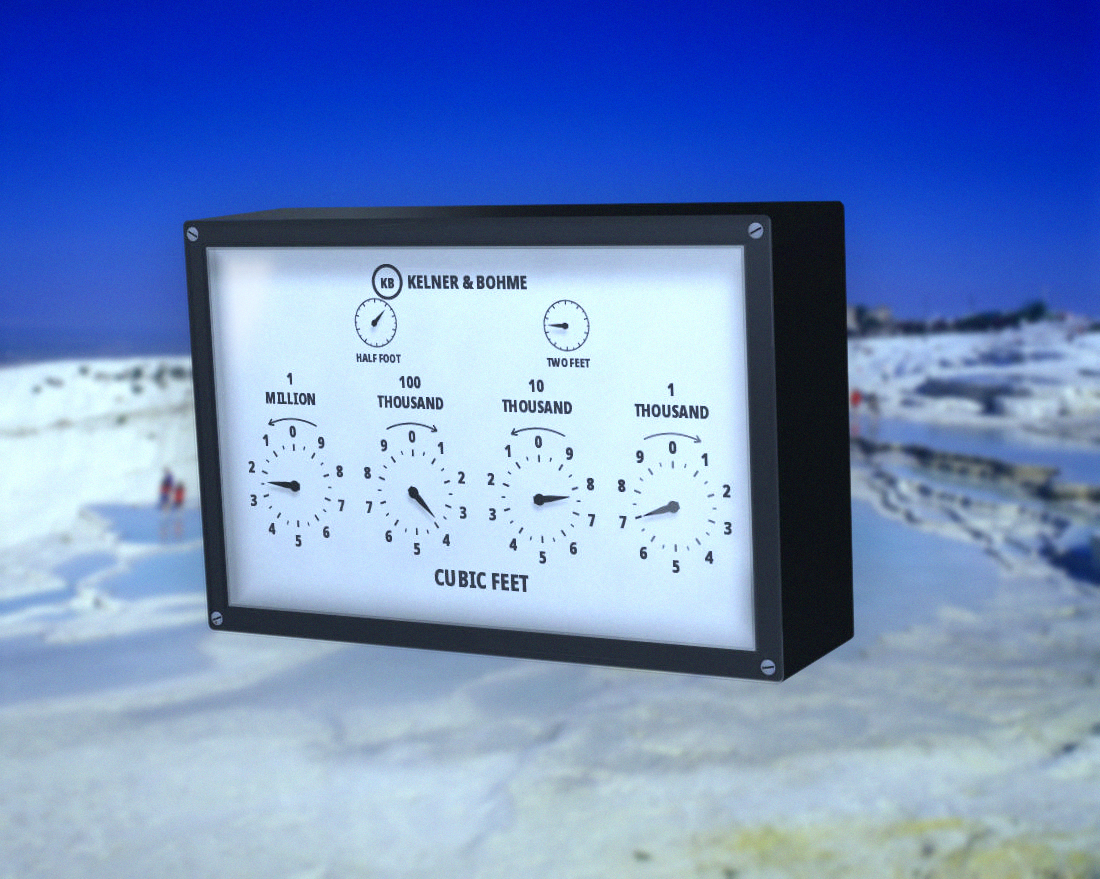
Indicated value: 237700 ft³
